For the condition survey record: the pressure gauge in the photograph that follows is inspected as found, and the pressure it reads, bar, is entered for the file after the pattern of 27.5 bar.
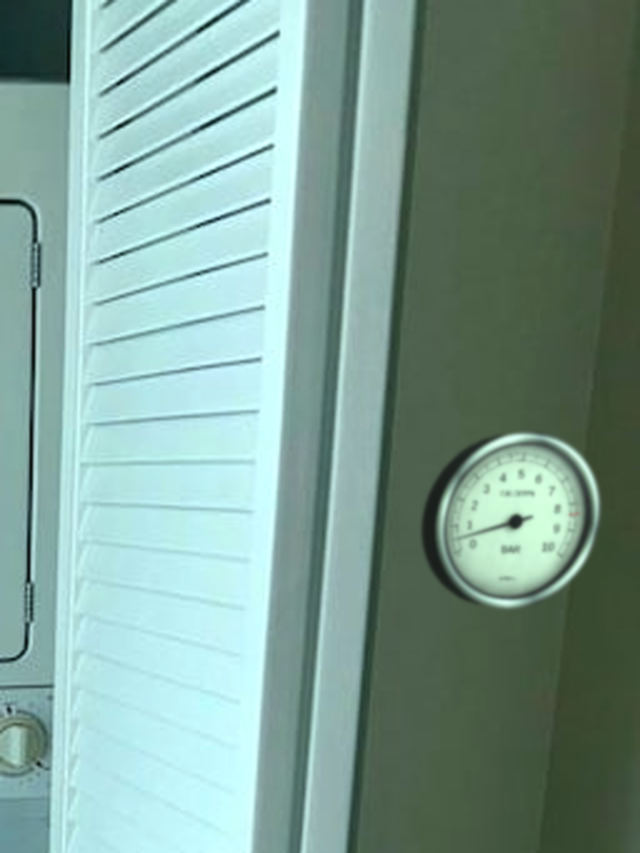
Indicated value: 0.5 bar
